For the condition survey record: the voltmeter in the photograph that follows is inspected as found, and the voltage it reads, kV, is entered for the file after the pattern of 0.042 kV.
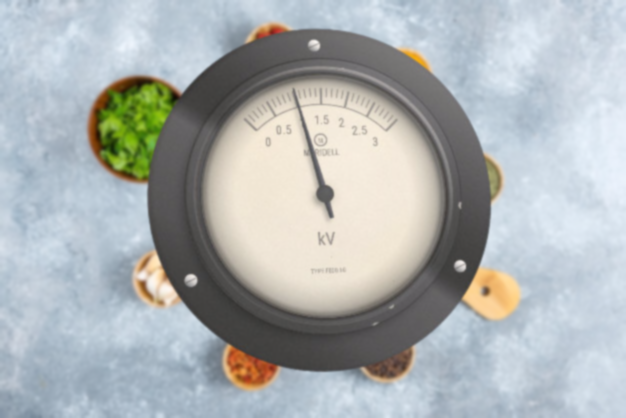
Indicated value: 1 kV
